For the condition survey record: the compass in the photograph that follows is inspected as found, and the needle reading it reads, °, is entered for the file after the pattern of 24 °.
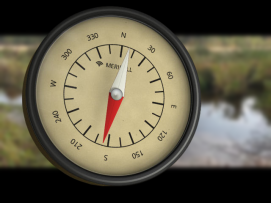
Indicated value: 187.5 °
